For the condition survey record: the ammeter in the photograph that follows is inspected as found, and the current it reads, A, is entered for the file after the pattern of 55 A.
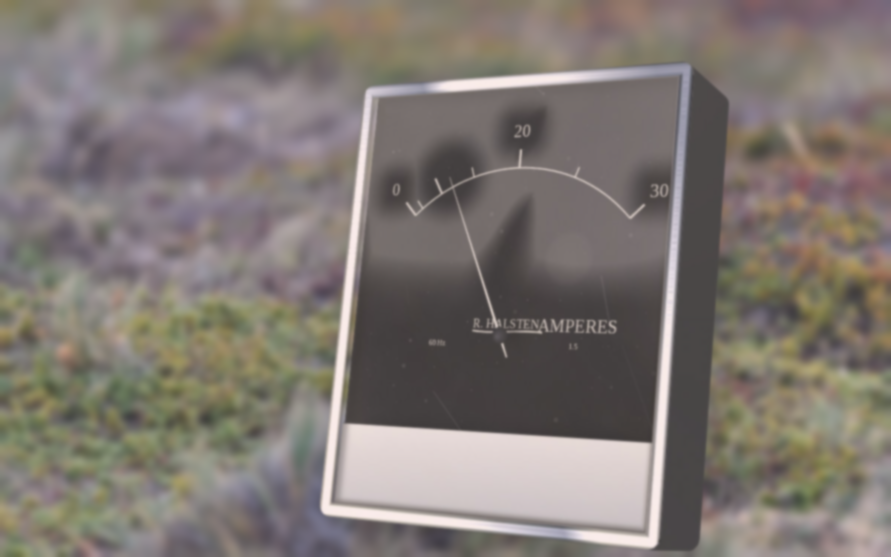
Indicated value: 12.5 A
